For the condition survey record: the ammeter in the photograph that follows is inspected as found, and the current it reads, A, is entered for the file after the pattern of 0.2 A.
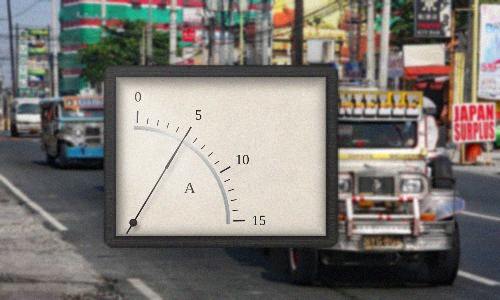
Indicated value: 5 A
